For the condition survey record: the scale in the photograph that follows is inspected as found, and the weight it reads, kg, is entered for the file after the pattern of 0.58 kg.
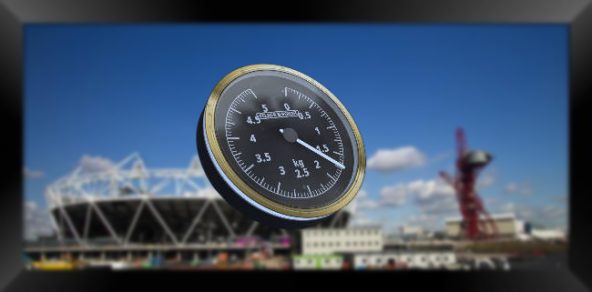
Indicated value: 1.75 kg
